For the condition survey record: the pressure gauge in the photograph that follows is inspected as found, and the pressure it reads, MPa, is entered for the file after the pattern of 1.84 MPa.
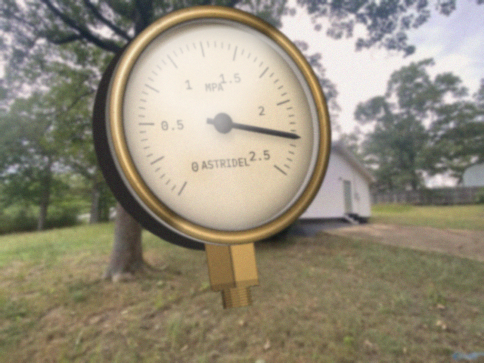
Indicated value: 2.25 MPa
